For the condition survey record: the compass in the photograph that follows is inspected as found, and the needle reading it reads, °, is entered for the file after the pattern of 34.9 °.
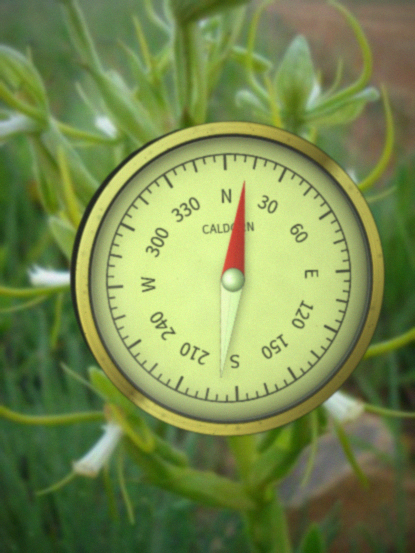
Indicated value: 10 °
